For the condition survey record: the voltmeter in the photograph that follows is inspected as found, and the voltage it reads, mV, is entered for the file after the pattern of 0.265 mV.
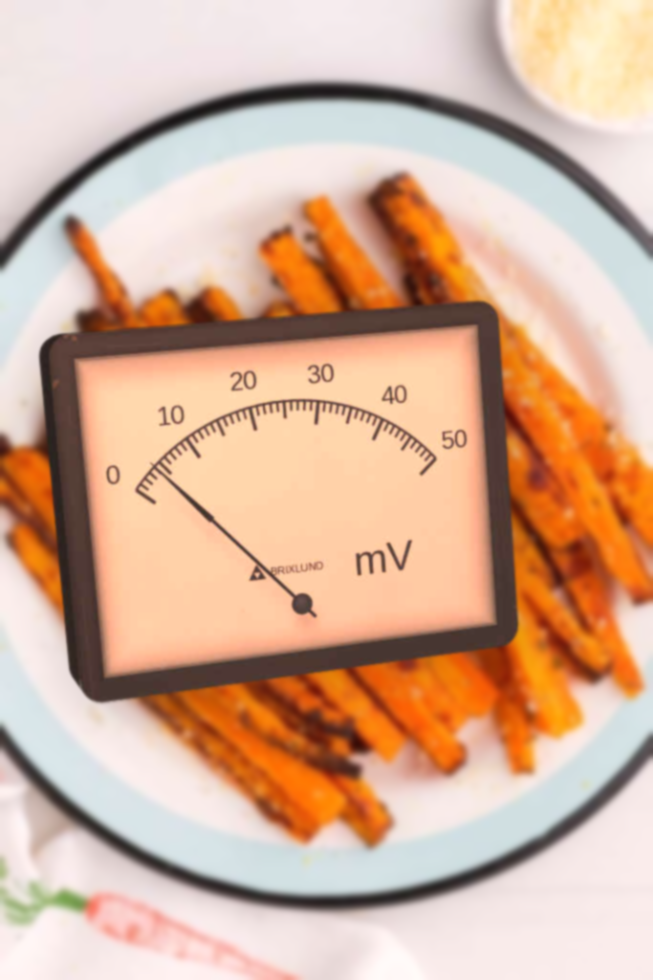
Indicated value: 4 mV
